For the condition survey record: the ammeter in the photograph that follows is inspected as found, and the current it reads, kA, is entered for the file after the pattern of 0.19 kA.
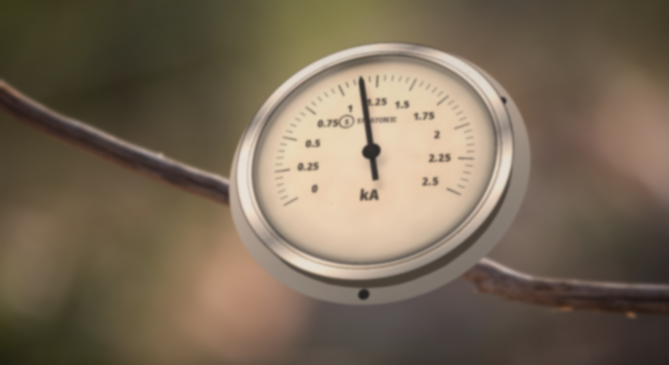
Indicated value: 1.15 kA
